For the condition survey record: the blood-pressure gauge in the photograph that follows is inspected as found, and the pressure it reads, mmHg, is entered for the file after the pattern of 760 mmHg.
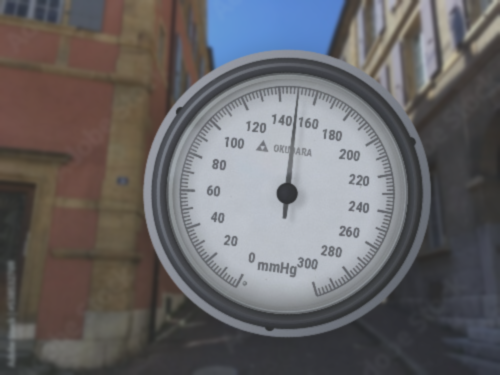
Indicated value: 150 mmHg
